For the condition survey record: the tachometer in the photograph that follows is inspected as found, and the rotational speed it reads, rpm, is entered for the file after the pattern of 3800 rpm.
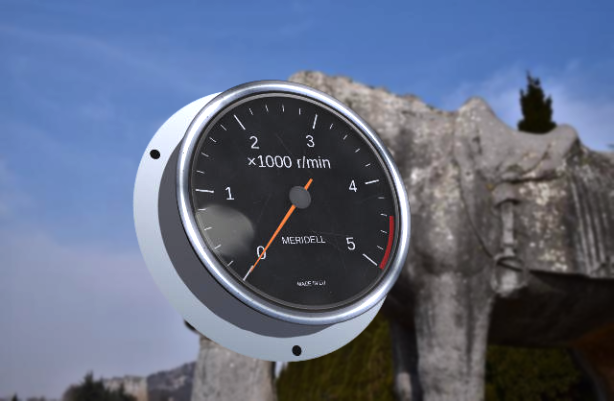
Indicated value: 0 rpm
